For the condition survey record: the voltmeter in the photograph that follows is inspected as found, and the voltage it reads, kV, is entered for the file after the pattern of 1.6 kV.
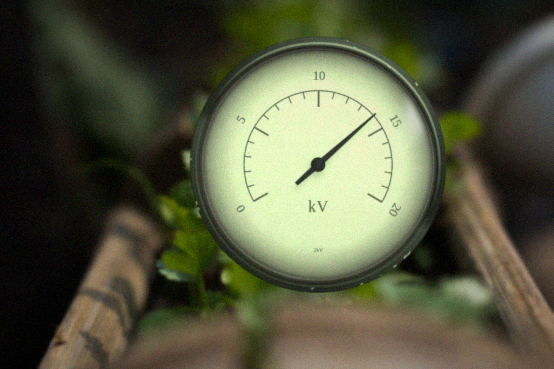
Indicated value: 14 kV
